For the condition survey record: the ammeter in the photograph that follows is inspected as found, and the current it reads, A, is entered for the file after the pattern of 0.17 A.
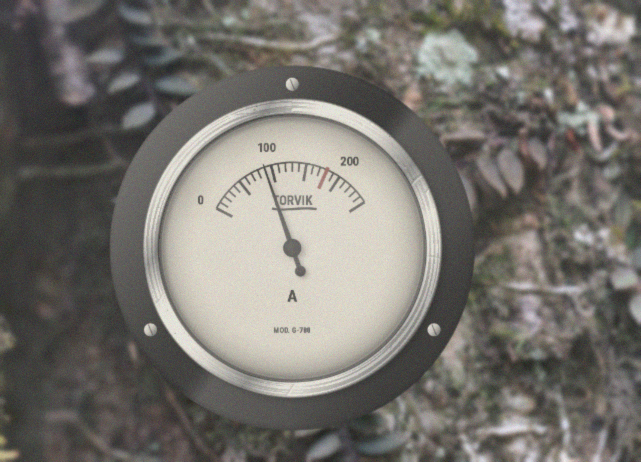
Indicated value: 90 A
